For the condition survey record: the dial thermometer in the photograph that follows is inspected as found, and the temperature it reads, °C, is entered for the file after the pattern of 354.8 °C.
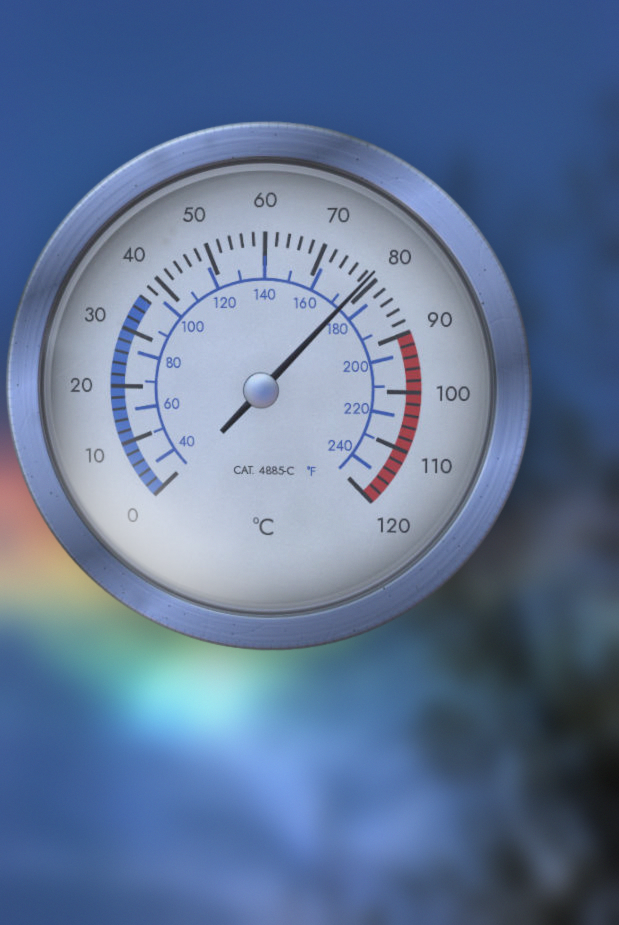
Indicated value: 79 °C
